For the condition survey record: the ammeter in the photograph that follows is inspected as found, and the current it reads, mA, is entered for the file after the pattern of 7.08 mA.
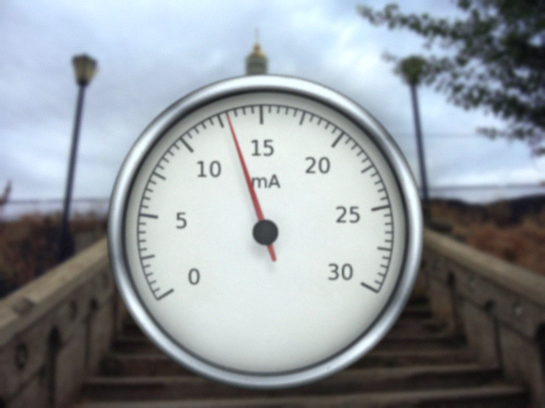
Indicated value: 13 mA
